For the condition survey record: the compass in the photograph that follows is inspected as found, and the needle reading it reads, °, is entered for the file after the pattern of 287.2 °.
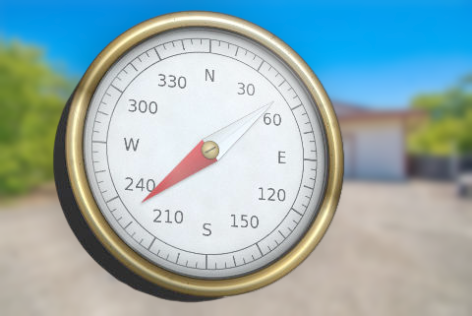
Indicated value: 230 °
